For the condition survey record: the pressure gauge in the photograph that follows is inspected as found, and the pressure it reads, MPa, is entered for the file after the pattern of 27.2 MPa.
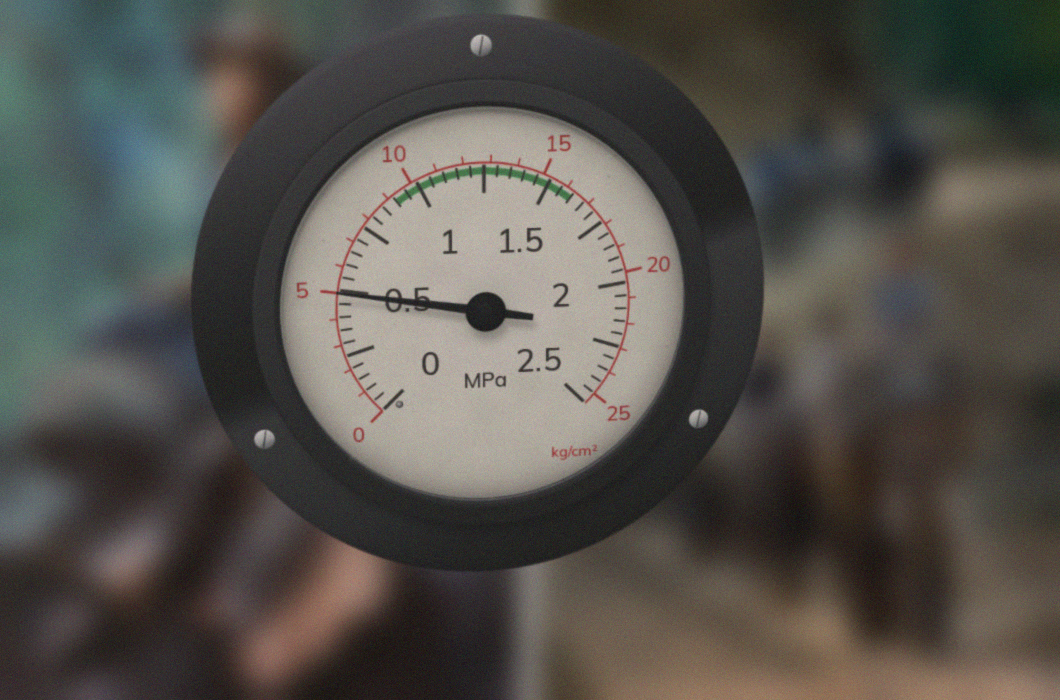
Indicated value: 0.5 MPa
